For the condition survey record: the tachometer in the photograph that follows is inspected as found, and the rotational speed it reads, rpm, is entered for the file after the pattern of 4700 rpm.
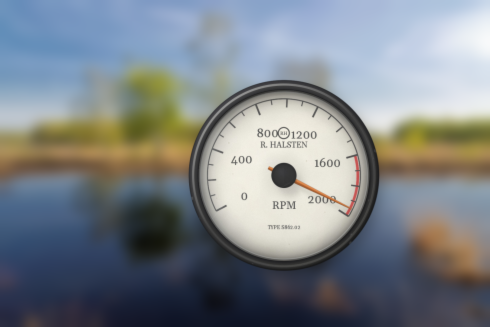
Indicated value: 1950 rpm
